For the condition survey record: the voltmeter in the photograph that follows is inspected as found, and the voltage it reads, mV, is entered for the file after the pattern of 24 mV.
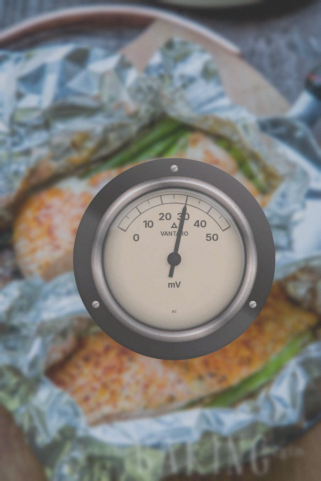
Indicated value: 30 mV
